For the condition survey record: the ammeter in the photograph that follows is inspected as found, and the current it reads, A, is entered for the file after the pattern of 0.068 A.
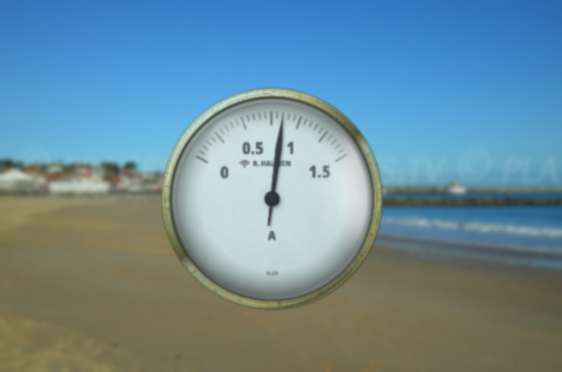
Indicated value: 0.85 A
